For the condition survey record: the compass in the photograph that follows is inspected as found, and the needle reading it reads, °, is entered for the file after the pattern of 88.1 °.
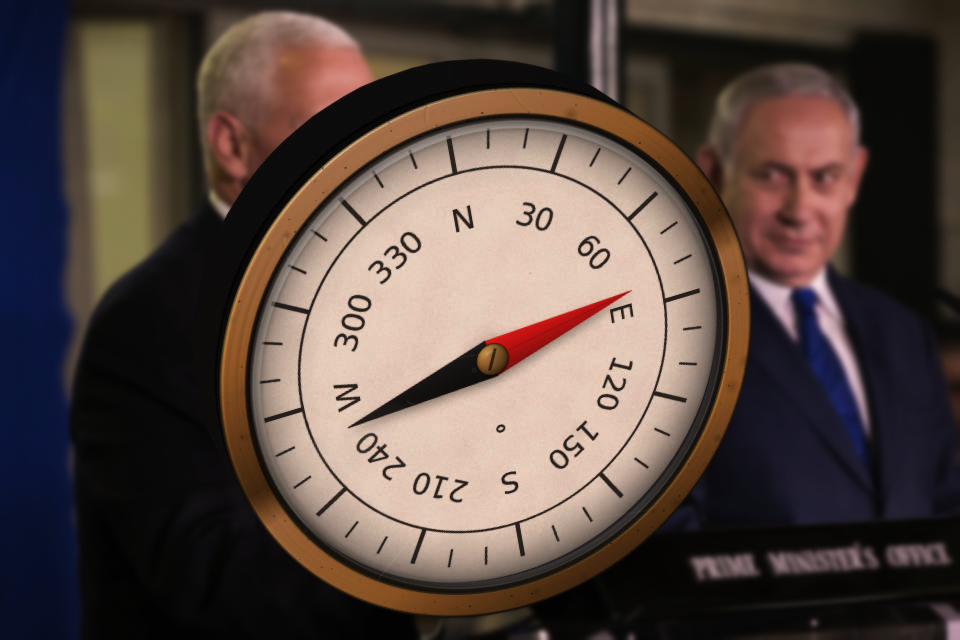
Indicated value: 80 °
